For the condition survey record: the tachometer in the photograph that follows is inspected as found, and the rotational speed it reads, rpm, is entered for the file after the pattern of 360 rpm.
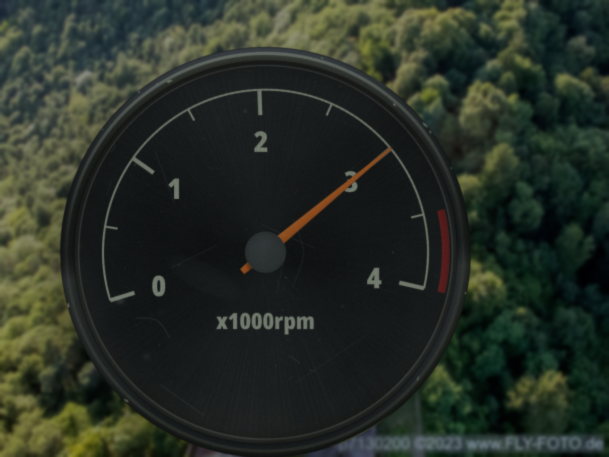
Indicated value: 3000 rpm
